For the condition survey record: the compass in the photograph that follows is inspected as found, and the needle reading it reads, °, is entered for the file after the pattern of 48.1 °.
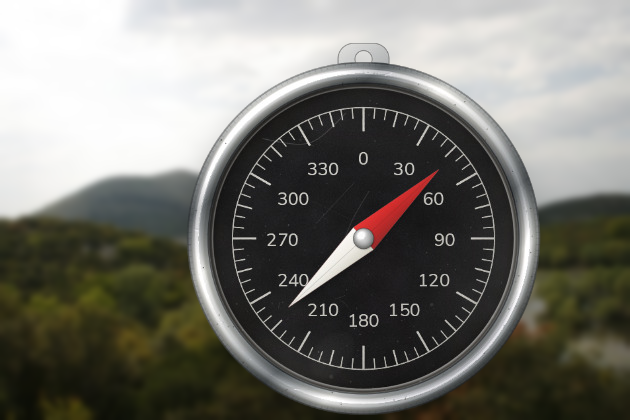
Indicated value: 47.5 °
